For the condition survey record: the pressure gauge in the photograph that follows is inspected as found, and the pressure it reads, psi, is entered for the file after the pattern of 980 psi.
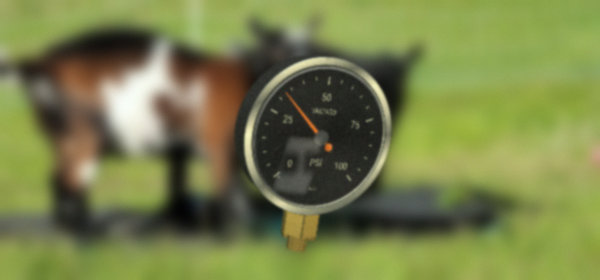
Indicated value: 32.5 psi
